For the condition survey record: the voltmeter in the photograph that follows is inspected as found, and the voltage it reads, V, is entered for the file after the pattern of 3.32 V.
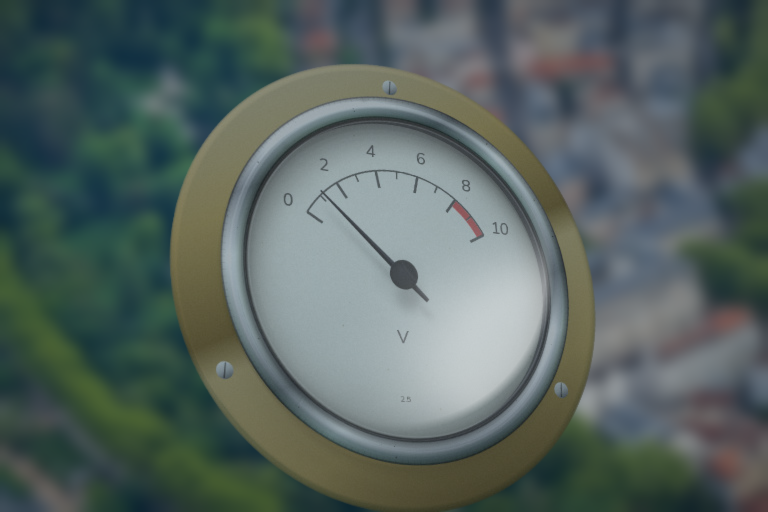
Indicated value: 1 V
